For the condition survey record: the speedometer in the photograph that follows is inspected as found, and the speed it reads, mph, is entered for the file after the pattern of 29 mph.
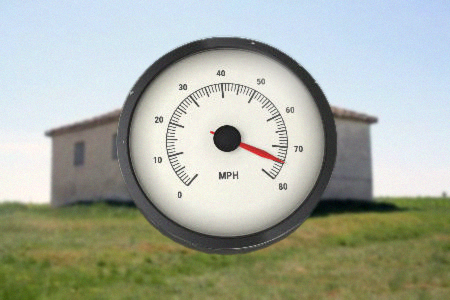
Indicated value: 75 mph
